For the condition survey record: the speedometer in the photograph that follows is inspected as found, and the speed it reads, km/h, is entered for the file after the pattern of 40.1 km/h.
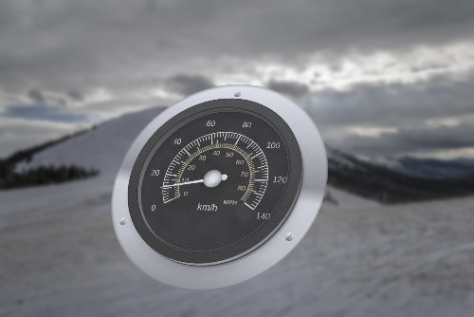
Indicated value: 10 km/h
